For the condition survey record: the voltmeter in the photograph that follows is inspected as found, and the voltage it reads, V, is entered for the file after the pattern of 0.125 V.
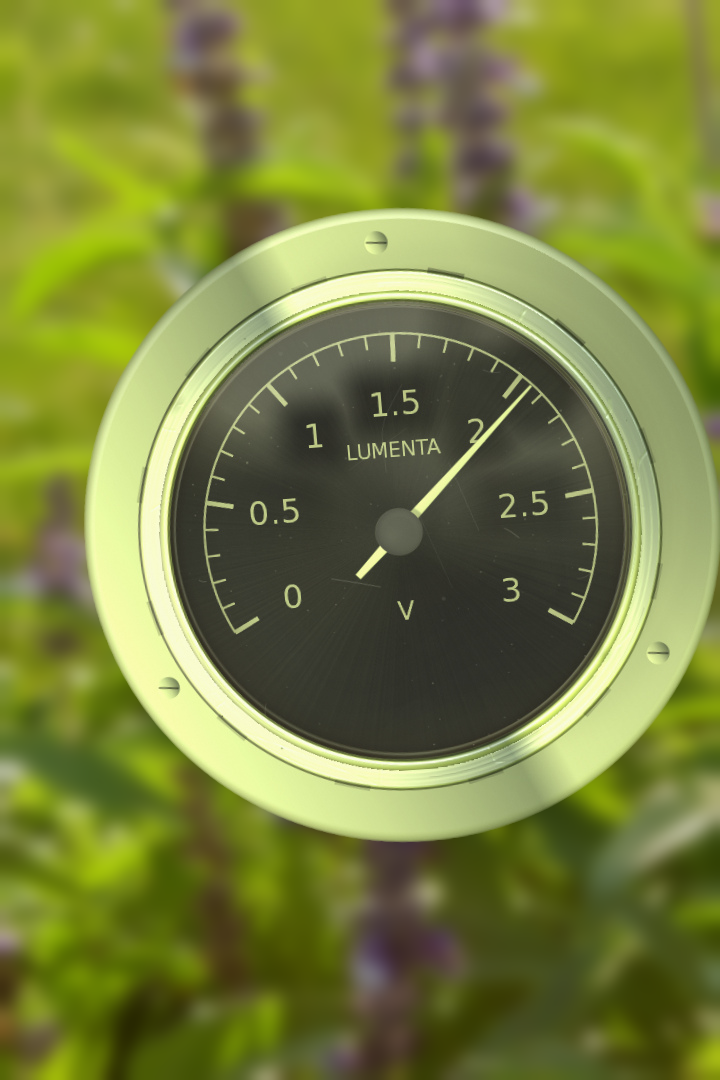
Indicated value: 2.05 V
